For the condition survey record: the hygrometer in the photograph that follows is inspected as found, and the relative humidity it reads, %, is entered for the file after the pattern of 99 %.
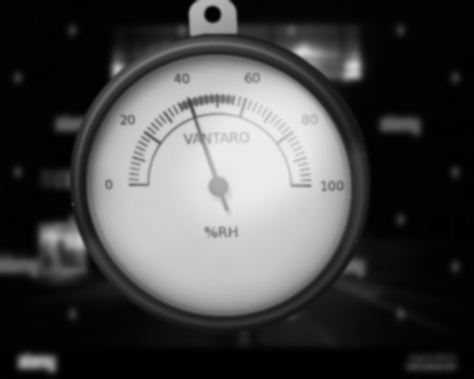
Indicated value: 40 %
